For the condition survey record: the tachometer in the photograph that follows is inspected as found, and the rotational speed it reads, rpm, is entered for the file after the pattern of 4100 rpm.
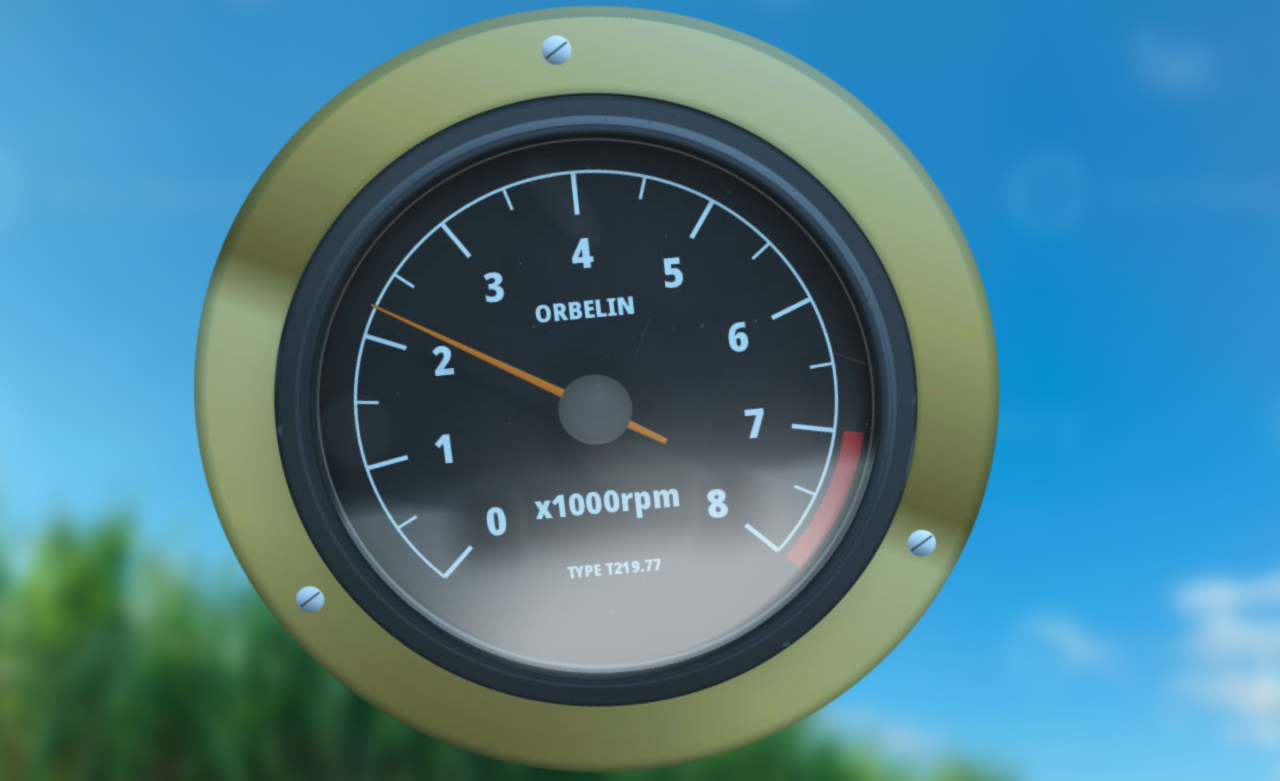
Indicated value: 2250 rpm
